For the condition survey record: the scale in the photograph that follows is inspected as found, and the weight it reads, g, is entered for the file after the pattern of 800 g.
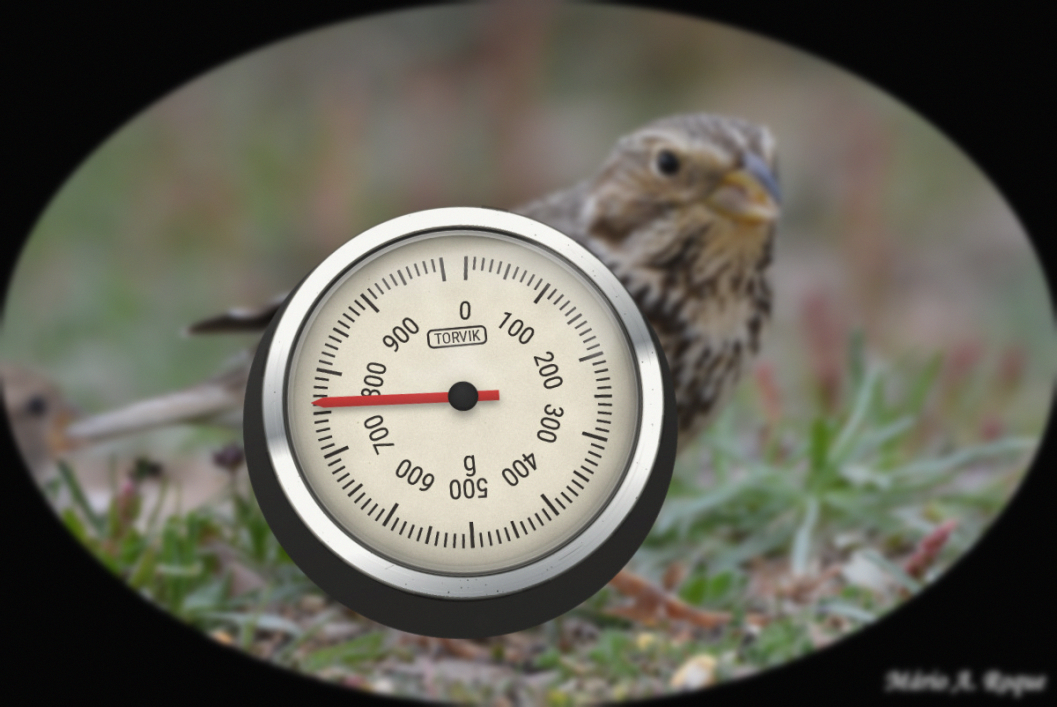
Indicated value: 760 g
